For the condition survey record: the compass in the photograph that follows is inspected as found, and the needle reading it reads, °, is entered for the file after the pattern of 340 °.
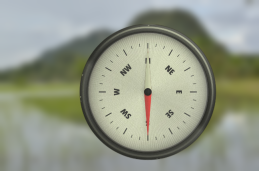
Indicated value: 180 °
